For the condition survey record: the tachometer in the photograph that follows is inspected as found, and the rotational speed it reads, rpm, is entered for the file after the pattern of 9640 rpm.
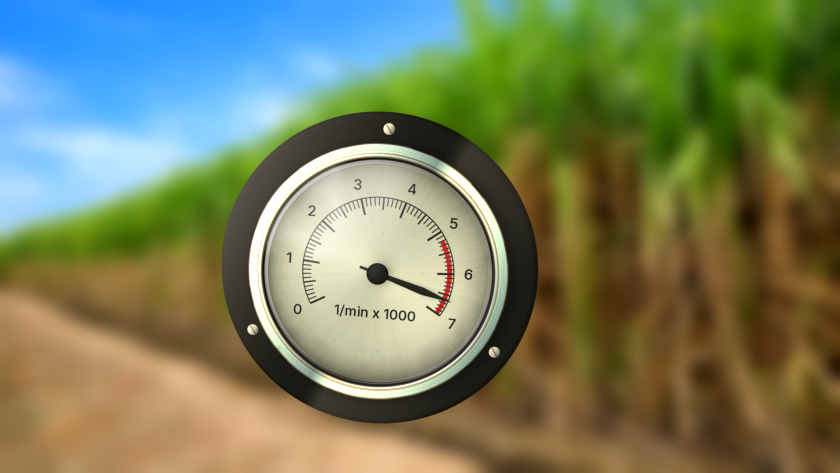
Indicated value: 6600 rpm
